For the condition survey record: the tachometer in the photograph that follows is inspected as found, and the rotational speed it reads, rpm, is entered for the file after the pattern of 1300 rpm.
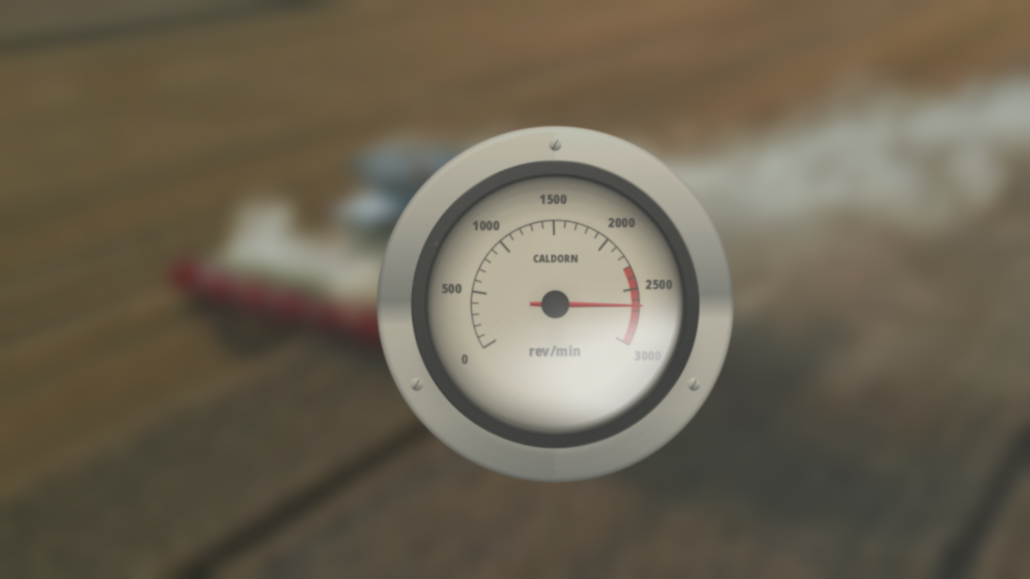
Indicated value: 2650 rpm
